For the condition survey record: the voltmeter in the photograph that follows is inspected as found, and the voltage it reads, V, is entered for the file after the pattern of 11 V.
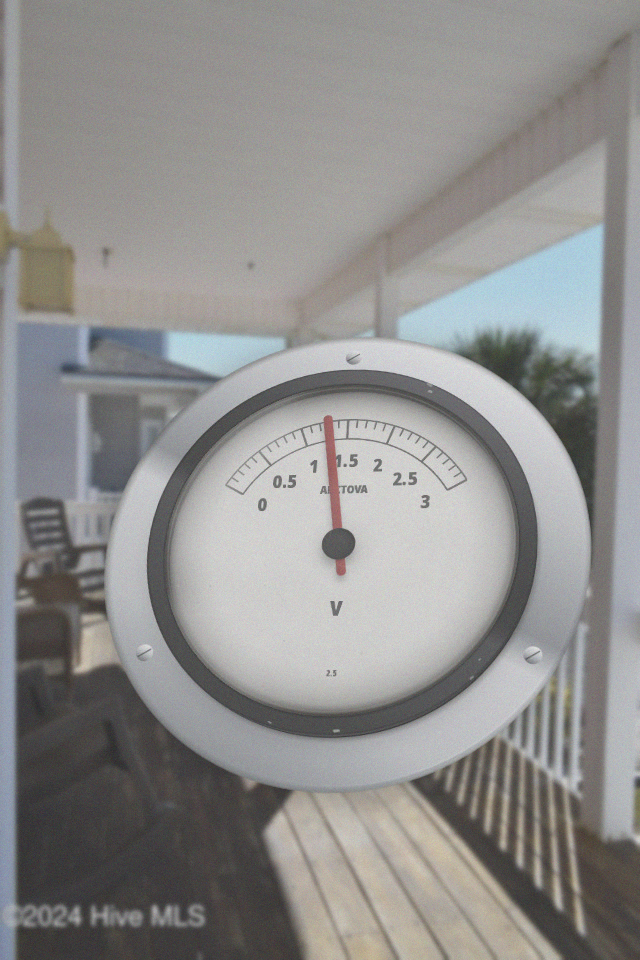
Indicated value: 1.3 V
